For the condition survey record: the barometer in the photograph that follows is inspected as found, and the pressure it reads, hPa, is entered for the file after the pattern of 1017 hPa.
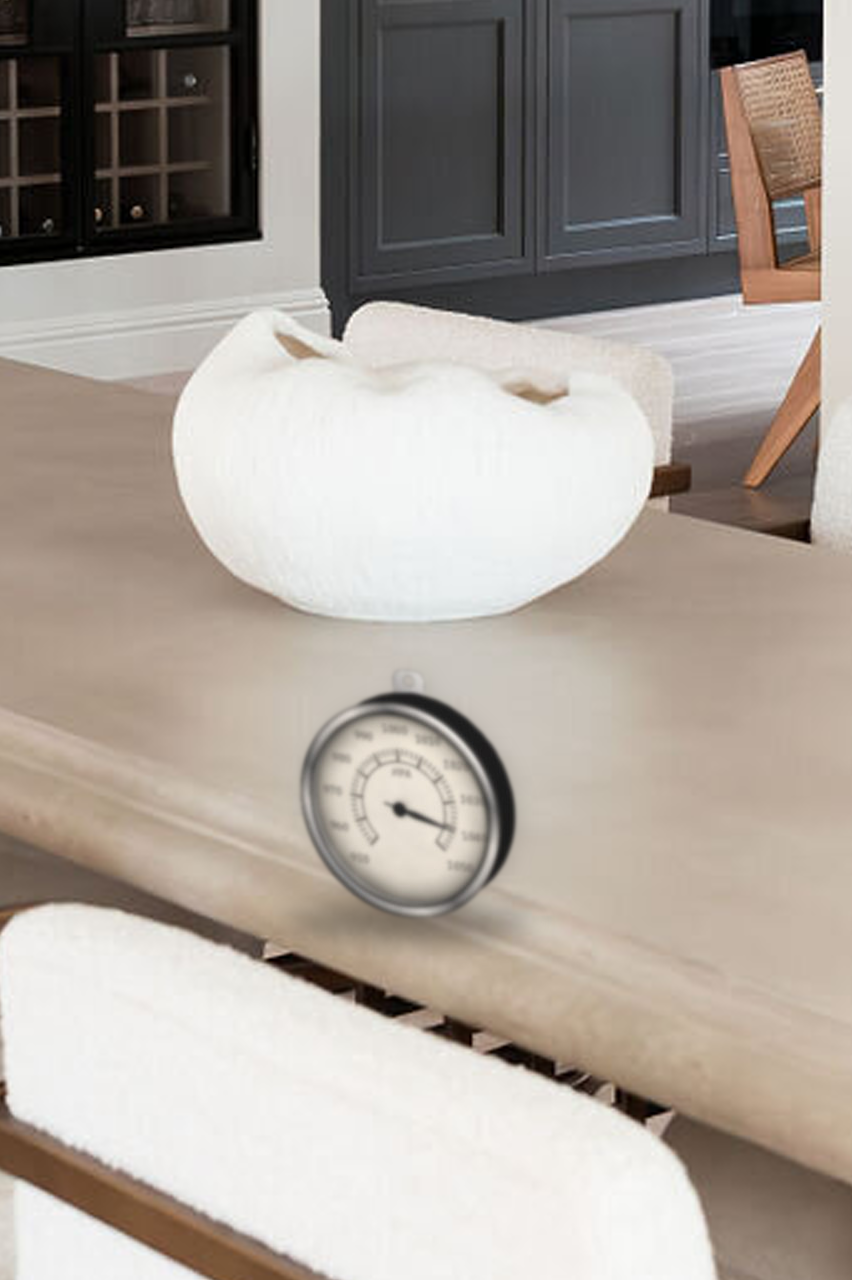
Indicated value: 1040 hPa
